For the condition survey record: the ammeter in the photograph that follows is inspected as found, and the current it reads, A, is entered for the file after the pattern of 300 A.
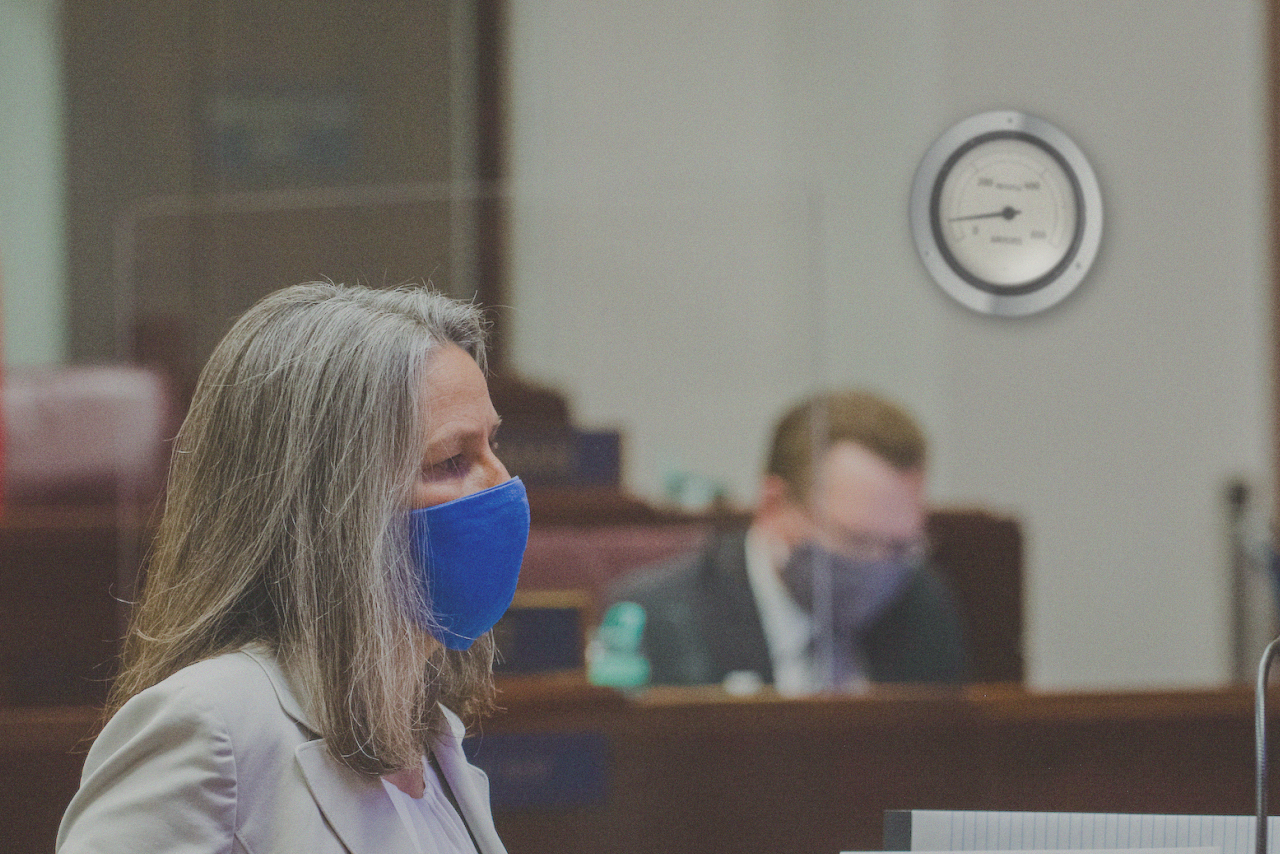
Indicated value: 50 A
